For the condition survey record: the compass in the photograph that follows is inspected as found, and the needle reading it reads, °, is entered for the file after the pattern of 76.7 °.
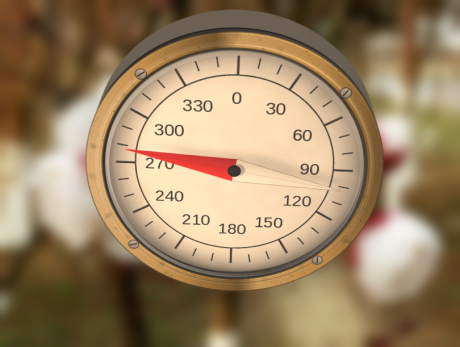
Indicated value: 280 °
